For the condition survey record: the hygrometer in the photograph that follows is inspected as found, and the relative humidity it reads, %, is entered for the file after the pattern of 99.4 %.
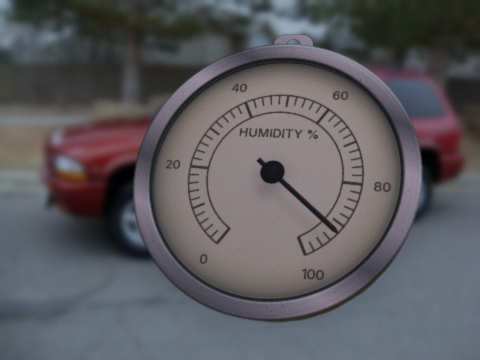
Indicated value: 92 %
